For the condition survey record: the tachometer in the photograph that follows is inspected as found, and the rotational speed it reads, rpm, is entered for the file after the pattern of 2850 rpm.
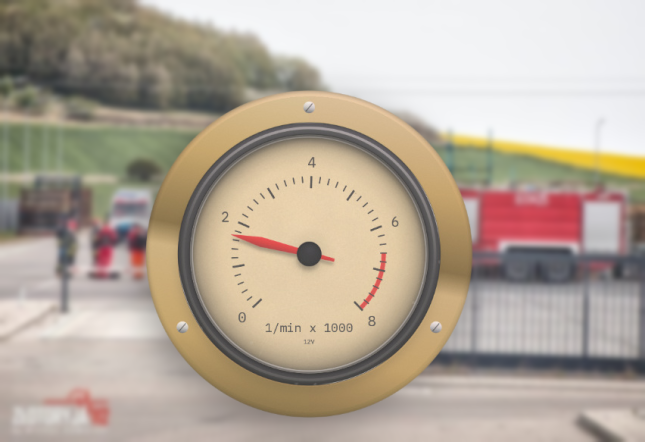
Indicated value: 1700 rpm
